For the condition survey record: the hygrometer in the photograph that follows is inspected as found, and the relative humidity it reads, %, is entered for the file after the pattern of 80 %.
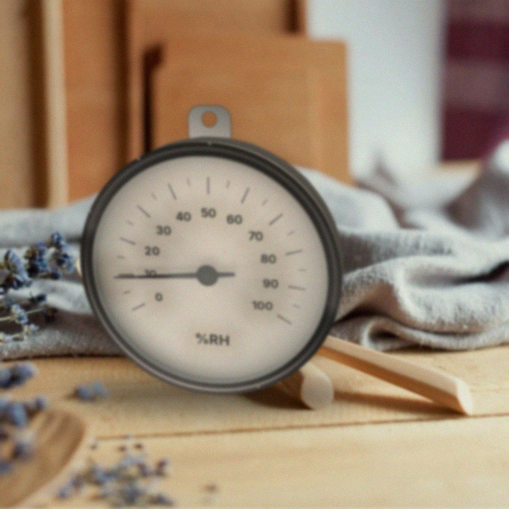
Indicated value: 10 %
